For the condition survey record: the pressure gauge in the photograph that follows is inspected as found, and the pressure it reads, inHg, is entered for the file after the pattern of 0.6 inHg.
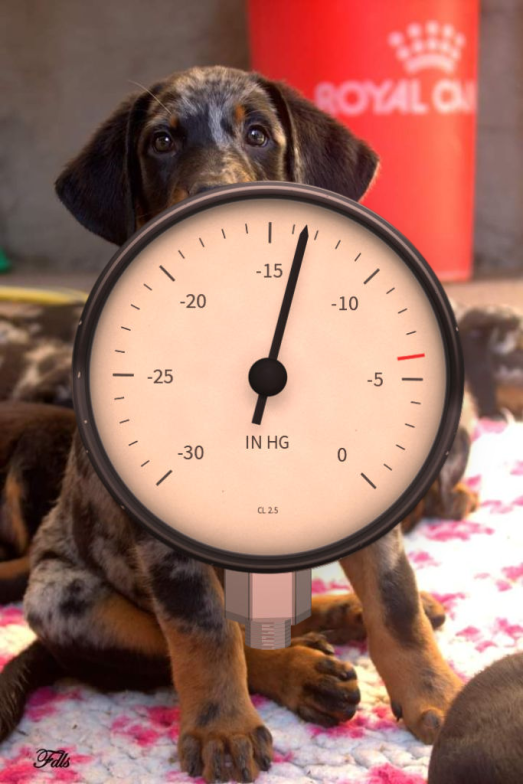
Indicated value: -13.5 inHg
